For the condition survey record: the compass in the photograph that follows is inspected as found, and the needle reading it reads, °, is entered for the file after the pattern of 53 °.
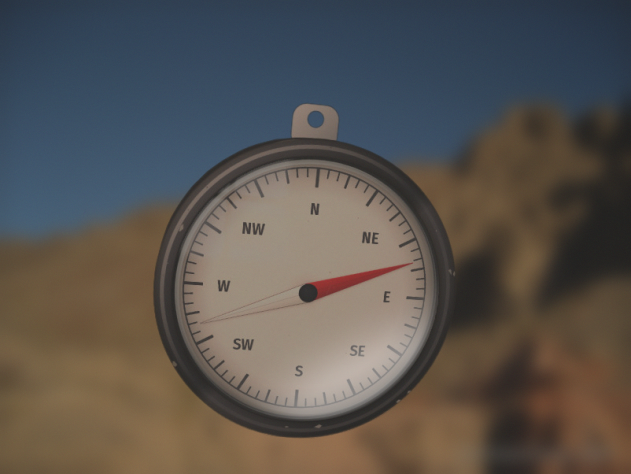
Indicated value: 70 °
